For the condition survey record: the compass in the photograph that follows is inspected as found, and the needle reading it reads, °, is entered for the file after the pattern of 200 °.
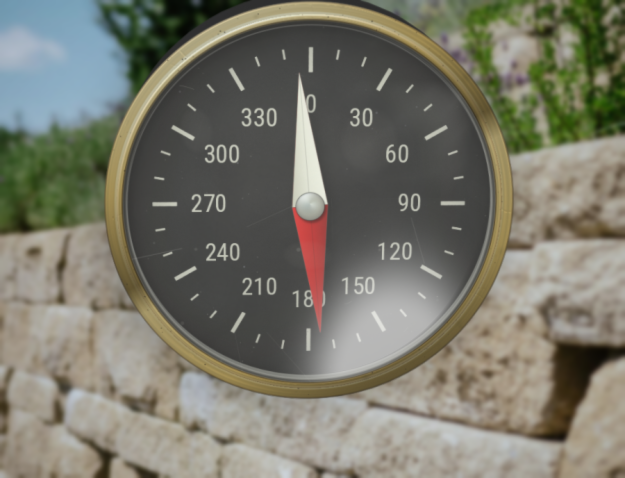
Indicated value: 175 °
